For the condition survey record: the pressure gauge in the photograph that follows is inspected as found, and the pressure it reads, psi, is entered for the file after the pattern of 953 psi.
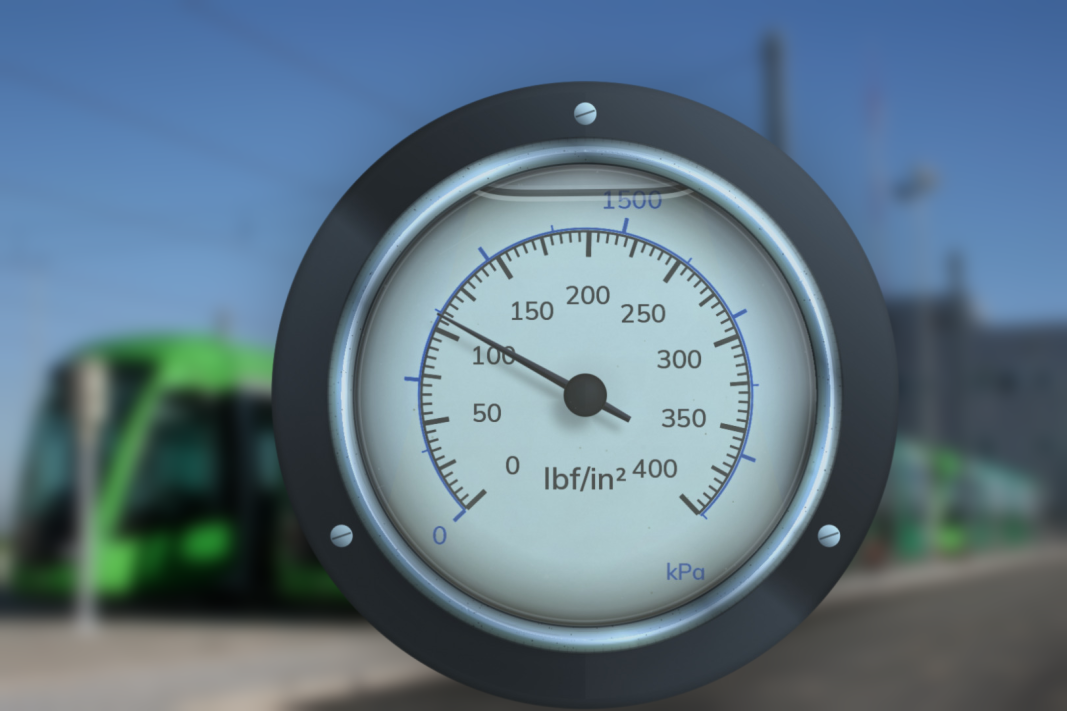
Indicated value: 107.5 psi
